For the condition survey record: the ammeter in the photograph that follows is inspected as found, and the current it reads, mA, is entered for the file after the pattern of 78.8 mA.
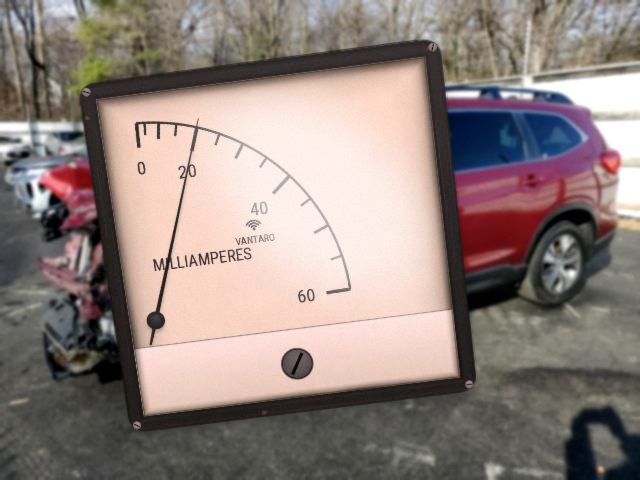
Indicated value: 20 mA
